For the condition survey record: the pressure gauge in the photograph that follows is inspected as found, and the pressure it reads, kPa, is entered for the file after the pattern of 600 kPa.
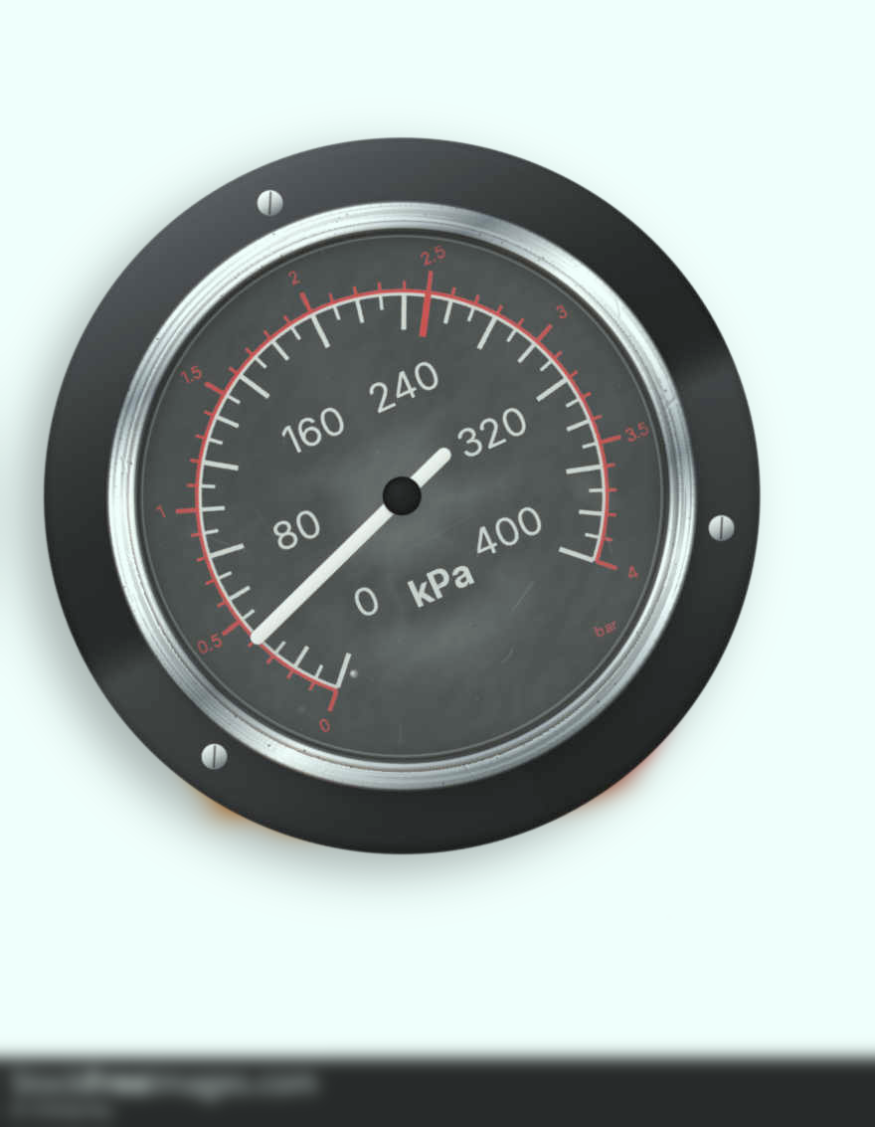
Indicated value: 40 kPa
